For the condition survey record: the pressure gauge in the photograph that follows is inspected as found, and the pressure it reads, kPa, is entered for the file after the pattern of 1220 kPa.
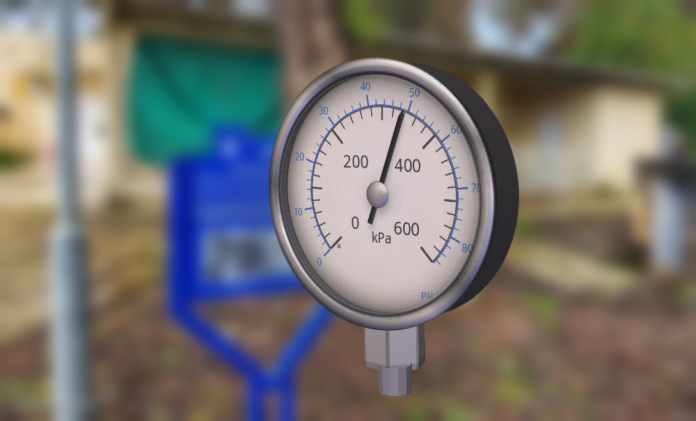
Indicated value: 340 kPa
